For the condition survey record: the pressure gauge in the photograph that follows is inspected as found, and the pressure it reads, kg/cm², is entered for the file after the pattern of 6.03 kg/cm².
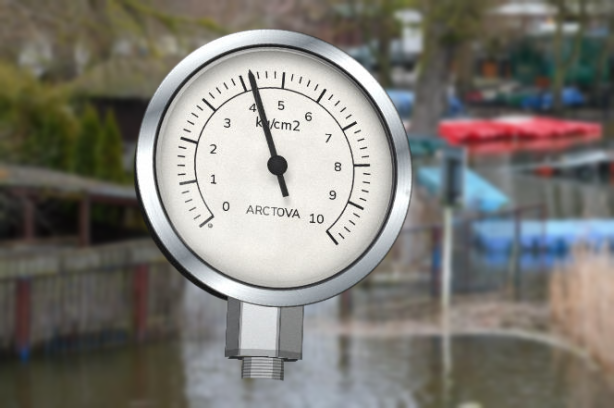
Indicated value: 4.2 kg/cm²
